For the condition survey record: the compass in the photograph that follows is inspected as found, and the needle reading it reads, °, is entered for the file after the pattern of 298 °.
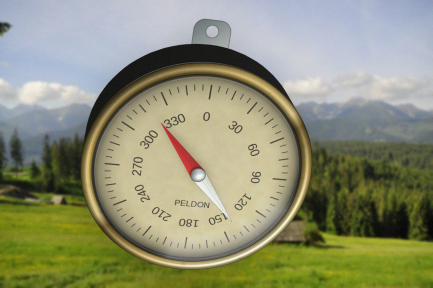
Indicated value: 320 °
